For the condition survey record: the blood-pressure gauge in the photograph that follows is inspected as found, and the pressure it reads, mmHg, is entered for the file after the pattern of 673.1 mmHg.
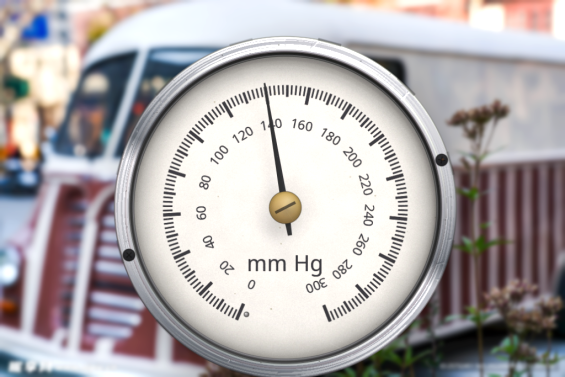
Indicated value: 140 mmHg
